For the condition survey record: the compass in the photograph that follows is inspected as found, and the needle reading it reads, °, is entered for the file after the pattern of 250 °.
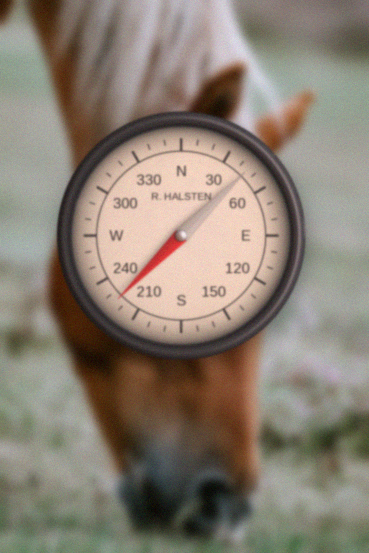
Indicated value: 225 °
